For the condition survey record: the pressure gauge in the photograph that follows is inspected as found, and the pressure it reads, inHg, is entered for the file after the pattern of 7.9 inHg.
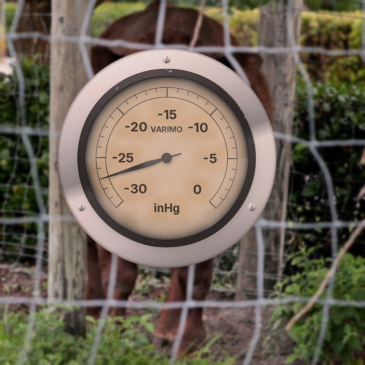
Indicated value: -27 inHg
